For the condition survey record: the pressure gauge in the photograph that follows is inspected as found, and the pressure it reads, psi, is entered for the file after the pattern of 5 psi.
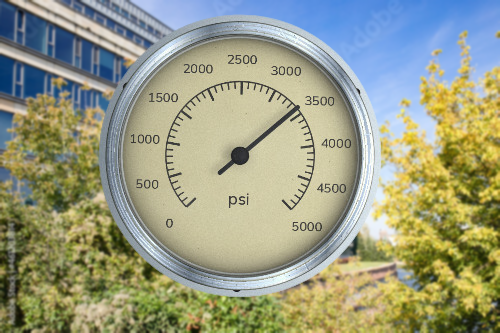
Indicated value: 3400 psi
